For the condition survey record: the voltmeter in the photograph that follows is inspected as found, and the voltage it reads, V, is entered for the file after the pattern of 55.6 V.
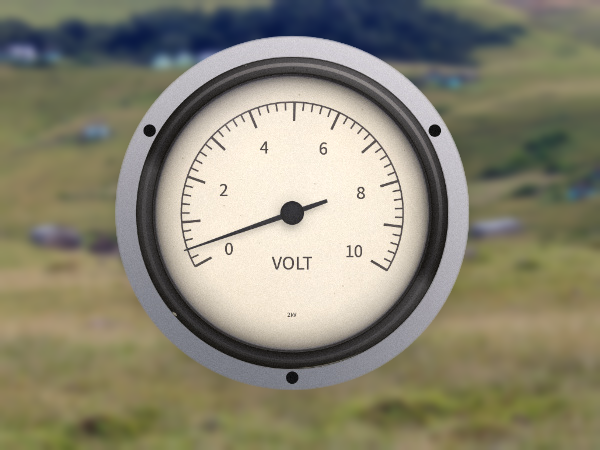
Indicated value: 0.4 V
